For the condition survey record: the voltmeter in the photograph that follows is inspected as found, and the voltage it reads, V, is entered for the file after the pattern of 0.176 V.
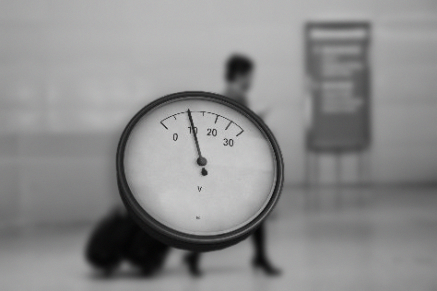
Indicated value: 10 V
